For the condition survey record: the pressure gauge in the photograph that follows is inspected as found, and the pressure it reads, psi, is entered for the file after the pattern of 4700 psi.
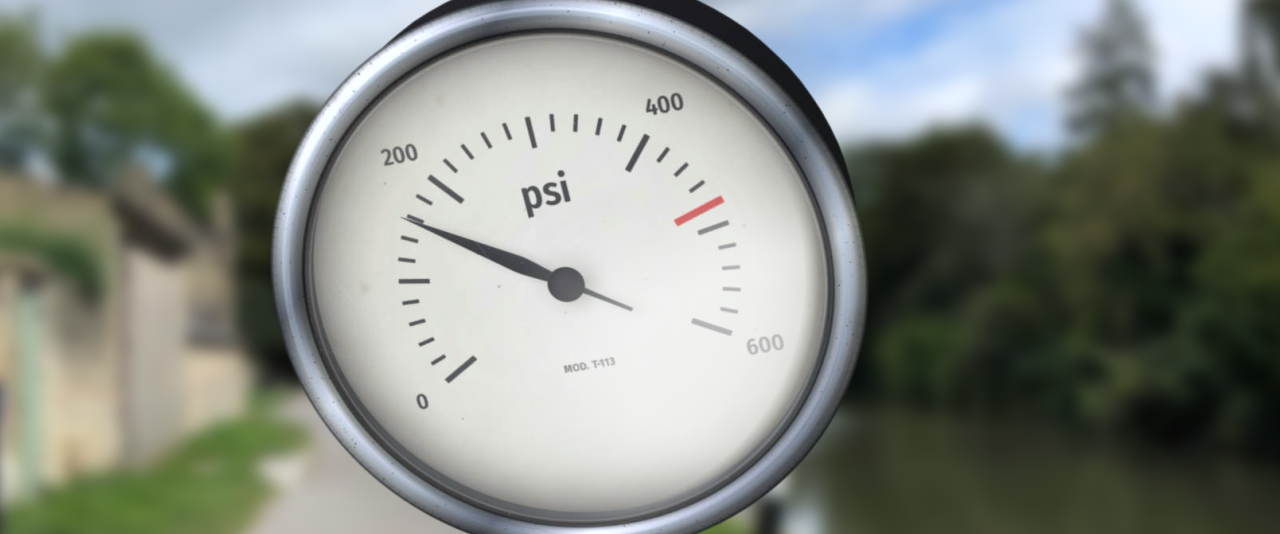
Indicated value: 160 psi
